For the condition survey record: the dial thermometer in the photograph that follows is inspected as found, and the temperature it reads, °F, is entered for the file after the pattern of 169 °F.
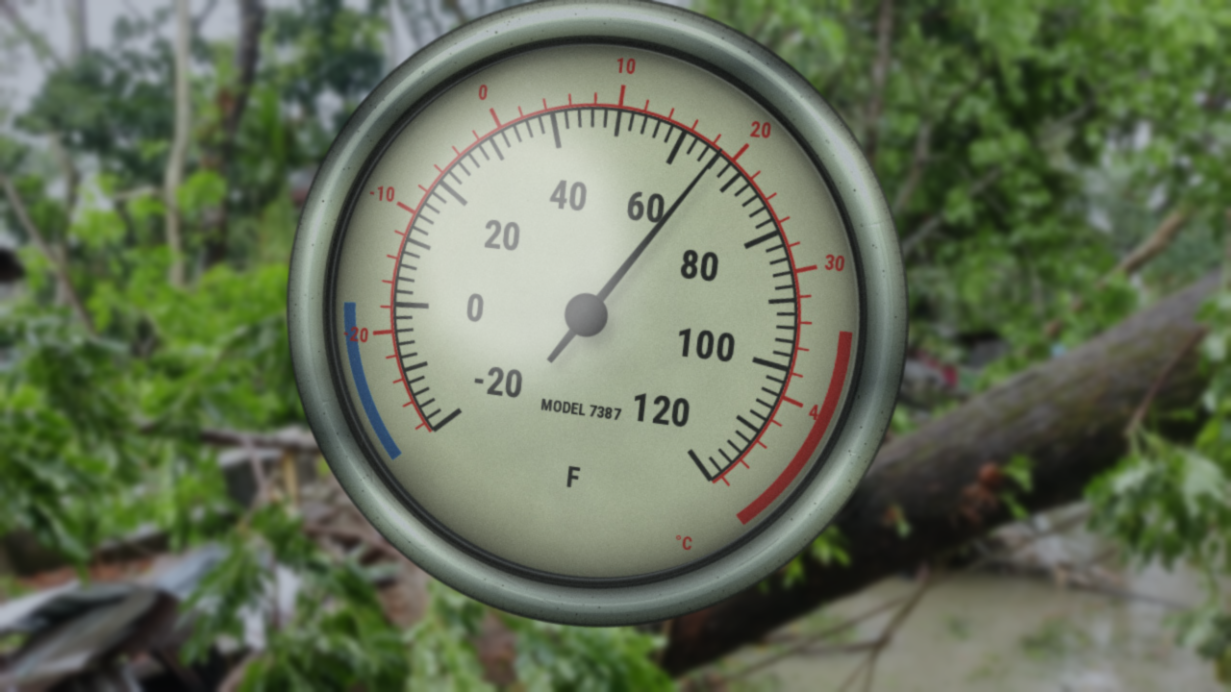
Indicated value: 66 °F
